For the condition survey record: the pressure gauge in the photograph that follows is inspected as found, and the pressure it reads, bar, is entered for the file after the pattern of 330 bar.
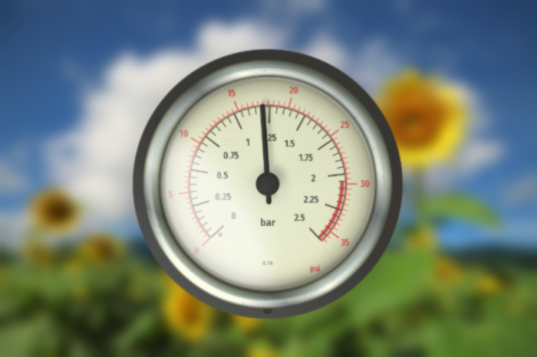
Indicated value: 1.2 bar
